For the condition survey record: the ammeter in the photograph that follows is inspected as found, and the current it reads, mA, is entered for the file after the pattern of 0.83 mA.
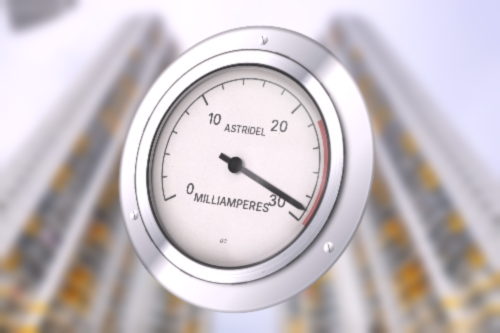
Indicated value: 29 mA
